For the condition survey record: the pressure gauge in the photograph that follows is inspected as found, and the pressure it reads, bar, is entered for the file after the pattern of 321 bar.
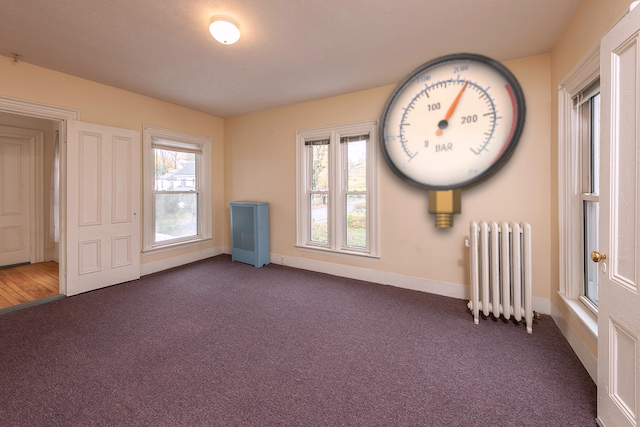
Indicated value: 150 bar
